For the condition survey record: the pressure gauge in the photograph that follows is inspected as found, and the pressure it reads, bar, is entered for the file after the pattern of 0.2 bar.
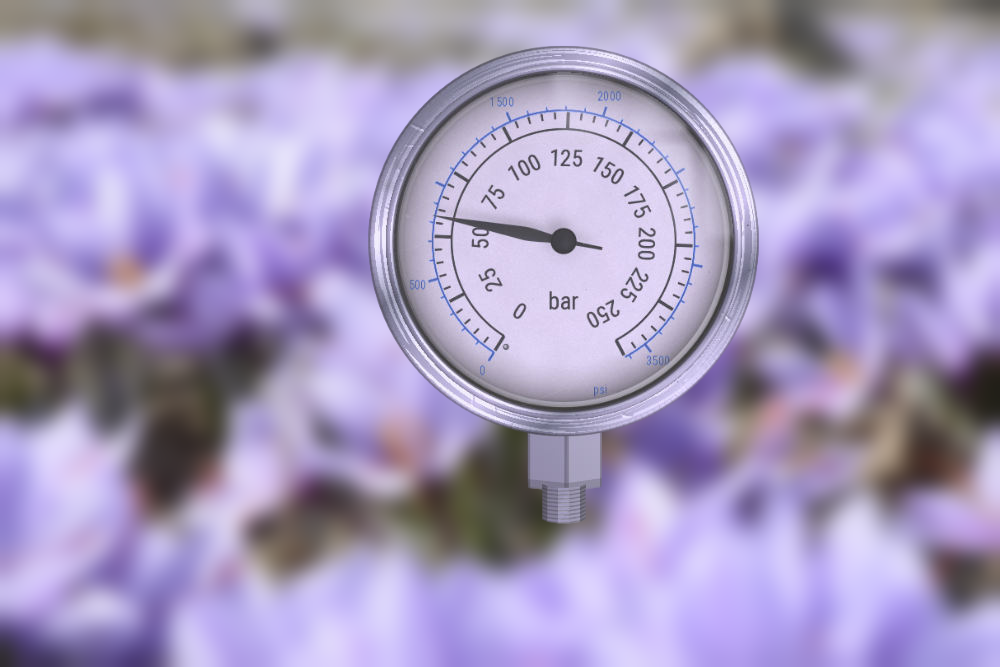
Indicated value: 57.5 bar
